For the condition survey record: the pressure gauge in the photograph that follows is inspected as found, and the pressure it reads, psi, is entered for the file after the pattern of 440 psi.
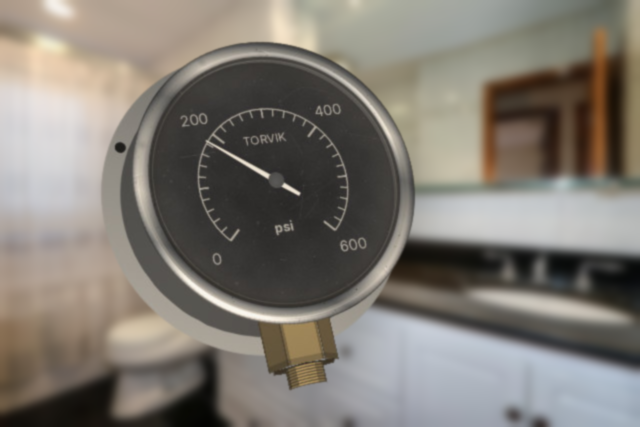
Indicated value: 180 psi
